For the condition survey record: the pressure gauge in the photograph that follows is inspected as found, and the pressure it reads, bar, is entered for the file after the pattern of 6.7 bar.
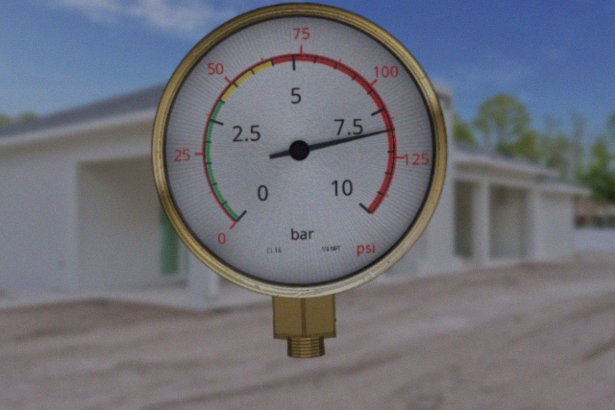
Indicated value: 8 bar
